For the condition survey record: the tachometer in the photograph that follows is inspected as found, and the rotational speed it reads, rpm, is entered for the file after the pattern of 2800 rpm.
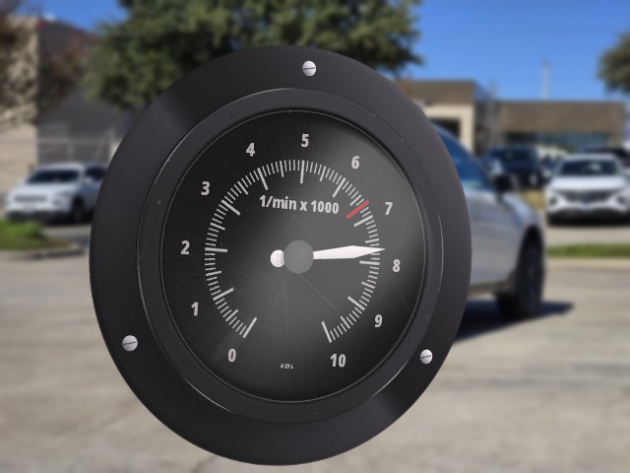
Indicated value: 7700 rpm
